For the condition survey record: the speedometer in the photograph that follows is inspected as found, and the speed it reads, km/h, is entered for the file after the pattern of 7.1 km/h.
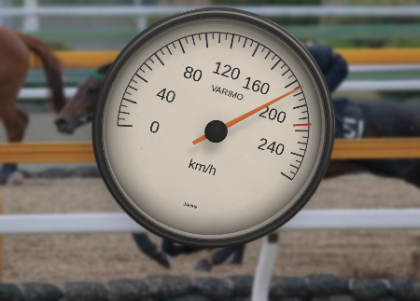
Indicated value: 185 km/h
